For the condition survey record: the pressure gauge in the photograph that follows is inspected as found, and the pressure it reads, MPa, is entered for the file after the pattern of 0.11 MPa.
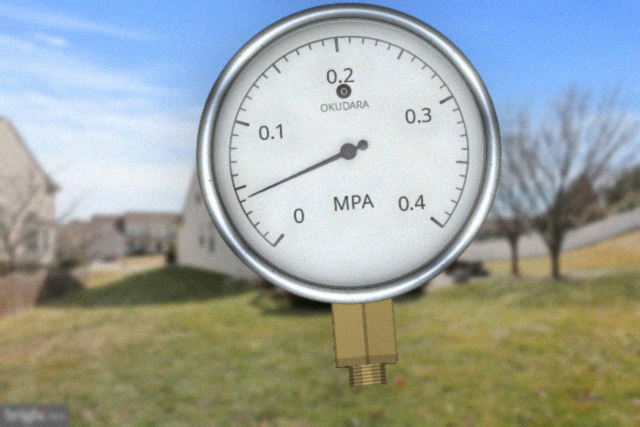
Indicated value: 0.04 MPa
